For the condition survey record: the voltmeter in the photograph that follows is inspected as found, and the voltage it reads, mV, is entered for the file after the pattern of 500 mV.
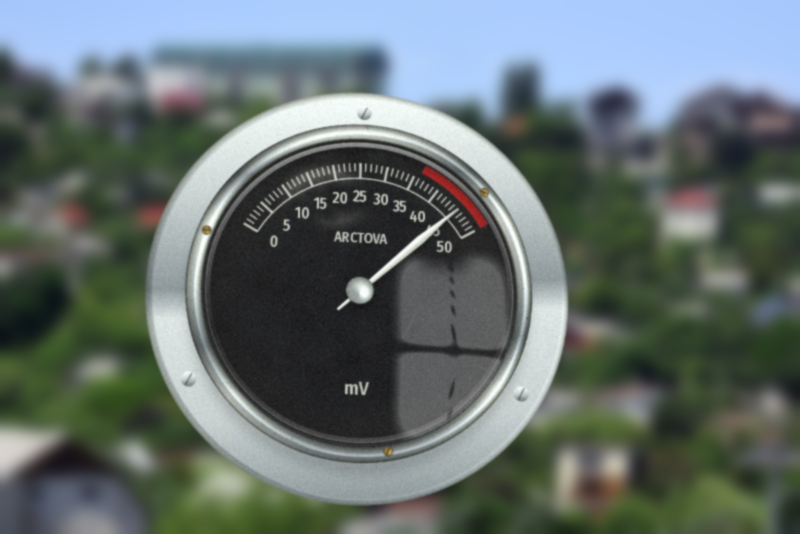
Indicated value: 45 mV
